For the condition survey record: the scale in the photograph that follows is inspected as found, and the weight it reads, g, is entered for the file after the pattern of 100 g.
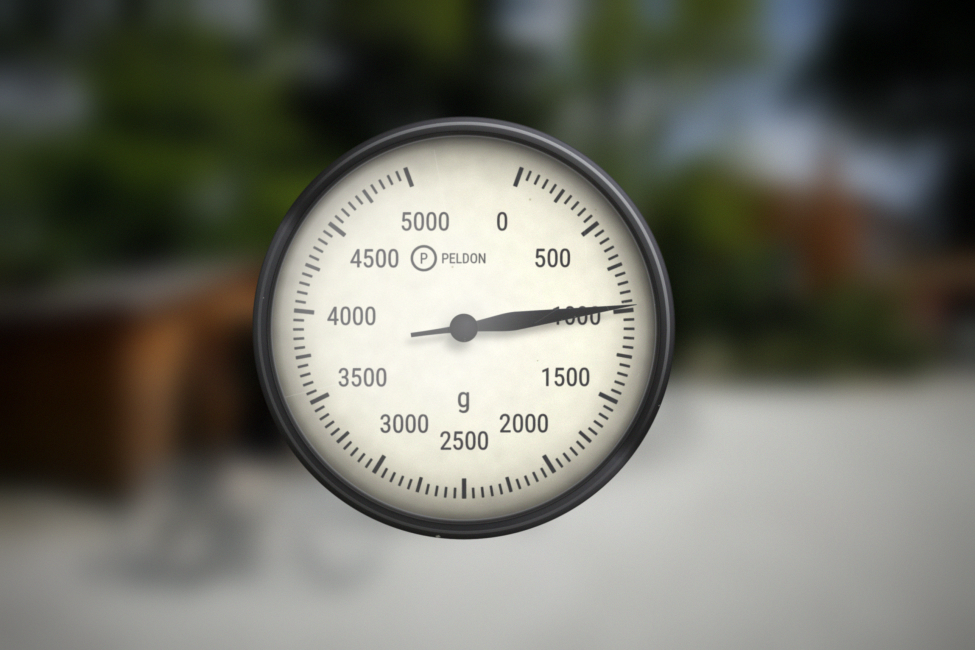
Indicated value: 975 g
